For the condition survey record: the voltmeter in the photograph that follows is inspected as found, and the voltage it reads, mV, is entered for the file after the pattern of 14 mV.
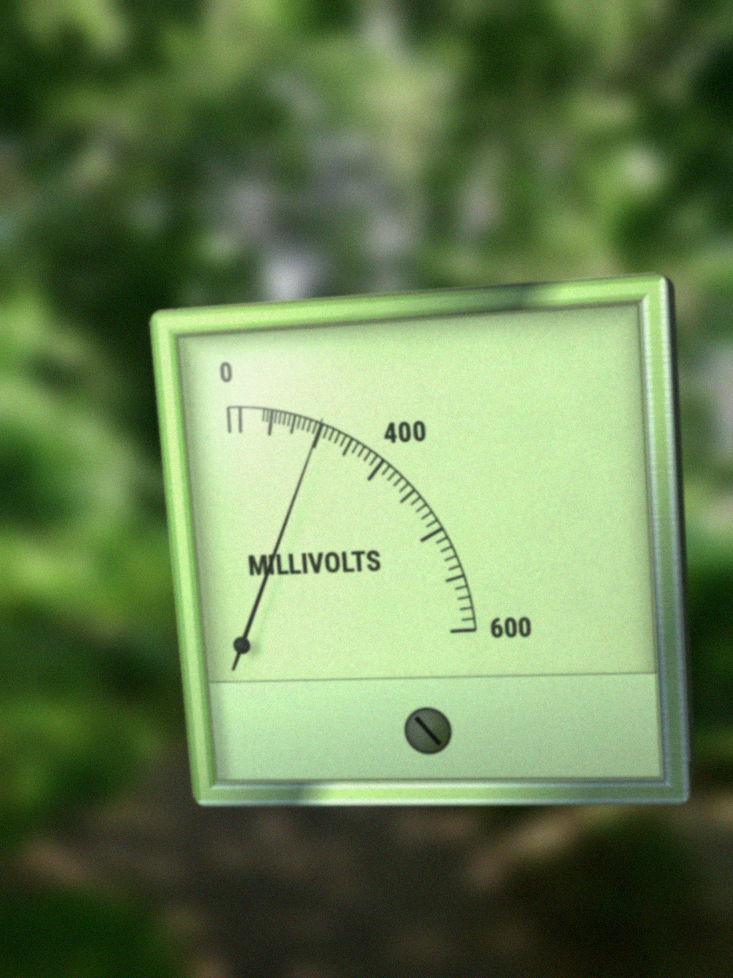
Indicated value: 300 mV
